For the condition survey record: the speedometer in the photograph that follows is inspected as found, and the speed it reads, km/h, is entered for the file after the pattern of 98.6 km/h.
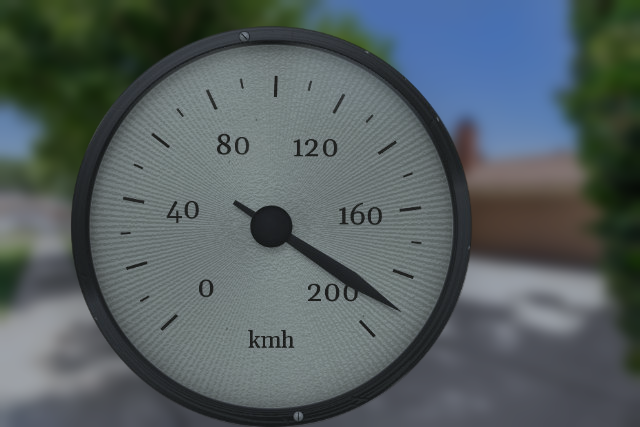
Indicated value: 190 km/h
